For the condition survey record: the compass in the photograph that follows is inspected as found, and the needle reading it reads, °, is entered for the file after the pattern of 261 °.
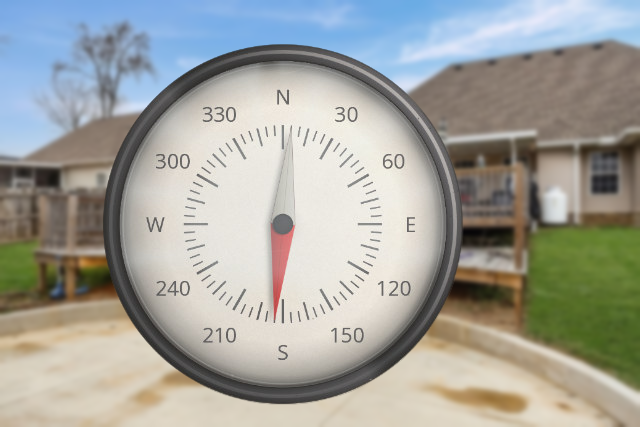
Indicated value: 185 °
